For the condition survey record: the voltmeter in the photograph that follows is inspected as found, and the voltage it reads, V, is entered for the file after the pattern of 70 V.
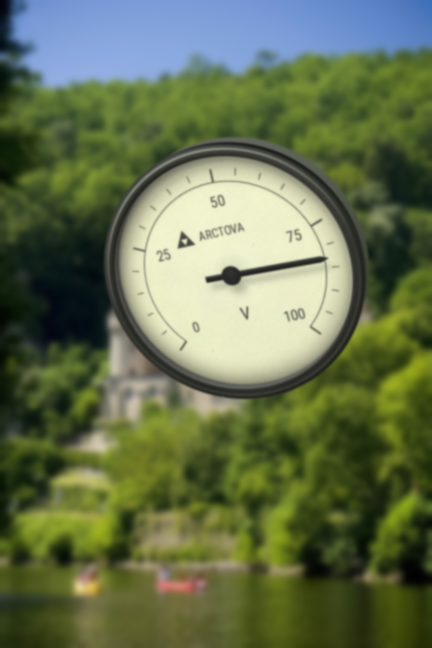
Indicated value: 82.5 V
